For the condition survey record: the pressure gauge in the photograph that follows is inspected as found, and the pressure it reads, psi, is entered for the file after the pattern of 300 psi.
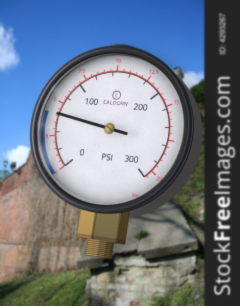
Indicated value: 60 psi
